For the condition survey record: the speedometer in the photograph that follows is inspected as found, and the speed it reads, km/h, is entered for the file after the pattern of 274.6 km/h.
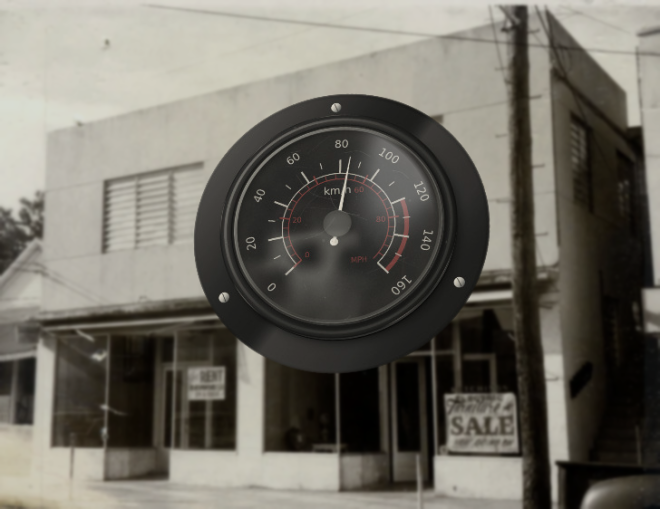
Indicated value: 85 km/h
